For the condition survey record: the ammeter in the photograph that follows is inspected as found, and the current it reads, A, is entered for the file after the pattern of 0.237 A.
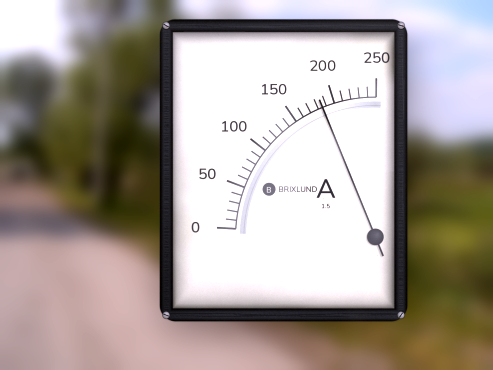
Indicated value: 185 A
